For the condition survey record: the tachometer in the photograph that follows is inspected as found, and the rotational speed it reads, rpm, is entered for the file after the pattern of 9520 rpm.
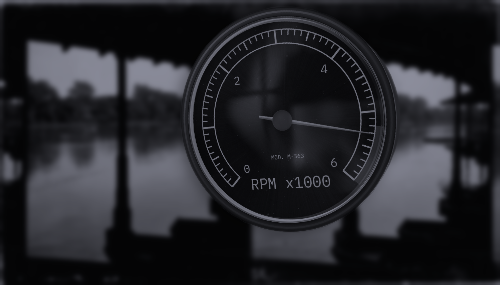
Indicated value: 5300 rpm
